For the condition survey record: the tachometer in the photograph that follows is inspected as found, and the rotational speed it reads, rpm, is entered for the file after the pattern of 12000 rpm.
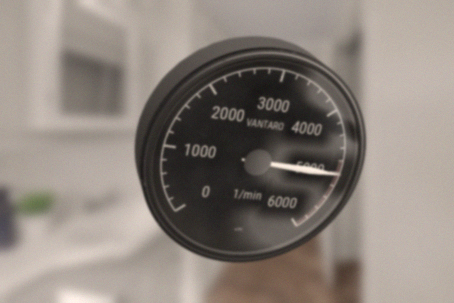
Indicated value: 5000 rpm
